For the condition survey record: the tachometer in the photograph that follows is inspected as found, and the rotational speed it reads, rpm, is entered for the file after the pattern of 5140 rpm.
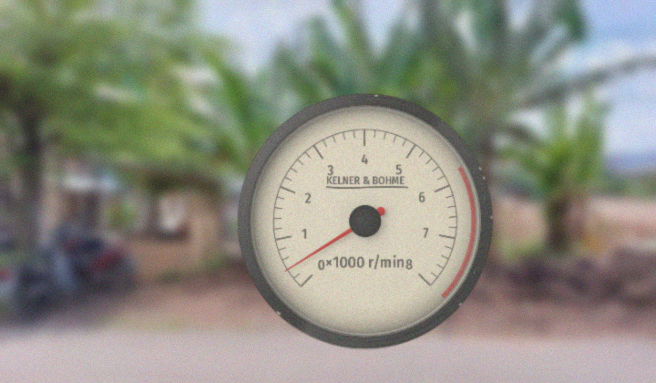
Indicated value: 400 rpm
